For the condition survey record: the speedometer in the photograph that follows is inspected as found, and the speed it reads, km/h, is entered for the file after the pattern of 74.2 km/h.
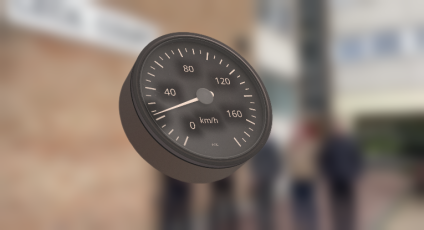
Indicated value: 22.5 km/h
